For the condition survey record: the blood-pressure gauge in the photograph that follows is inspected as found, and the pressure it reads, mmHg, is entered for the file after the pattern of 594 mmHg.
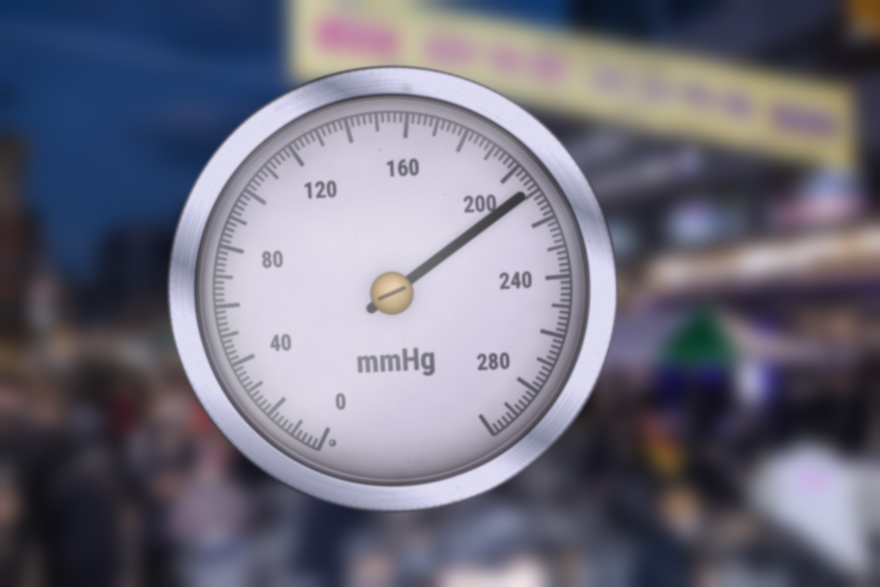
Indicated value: 208 mmHg
